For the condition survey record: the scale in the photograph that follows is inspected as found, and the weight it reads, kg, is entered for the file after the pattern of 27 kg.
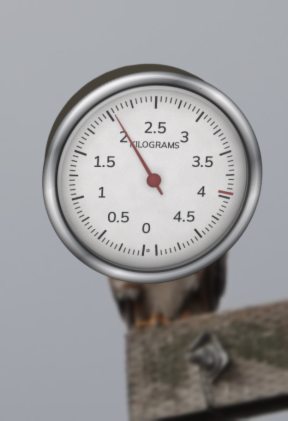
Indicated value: 2.05 kg
